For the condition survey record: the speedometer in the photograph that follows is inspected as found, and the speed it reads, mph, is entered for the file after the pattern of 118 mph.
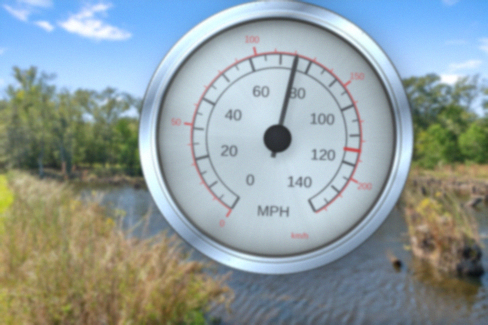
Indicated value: 75 mph
